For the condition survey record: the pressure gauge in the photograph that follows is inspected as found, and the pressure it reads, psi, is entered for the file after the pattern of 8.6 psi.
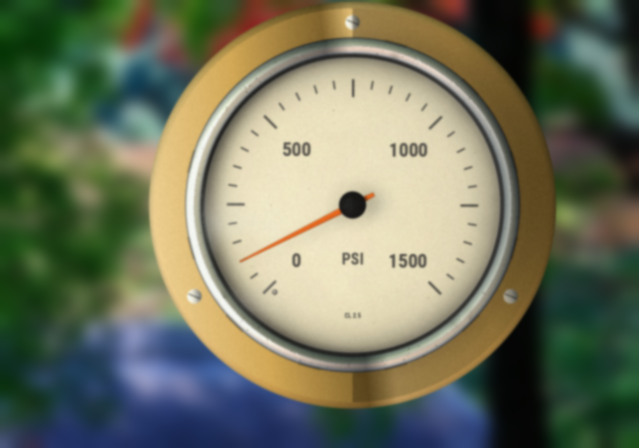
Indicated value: 100 psi
